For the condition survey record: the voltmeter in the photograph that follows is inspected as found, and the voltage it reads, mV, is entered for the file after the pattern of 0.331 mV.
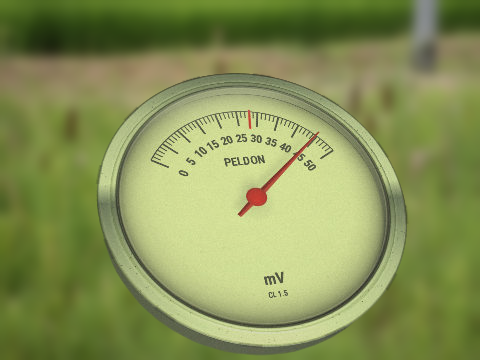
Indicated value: 45 mV
